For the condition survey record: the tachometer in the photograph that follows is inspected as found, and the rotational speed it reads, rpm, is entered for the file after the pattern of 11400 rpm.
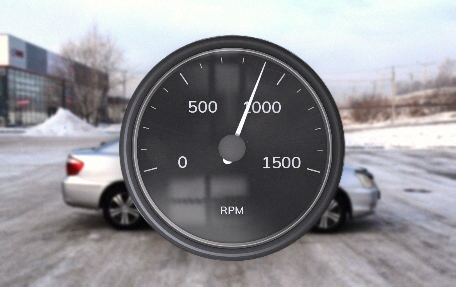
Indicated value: 900 rpm
